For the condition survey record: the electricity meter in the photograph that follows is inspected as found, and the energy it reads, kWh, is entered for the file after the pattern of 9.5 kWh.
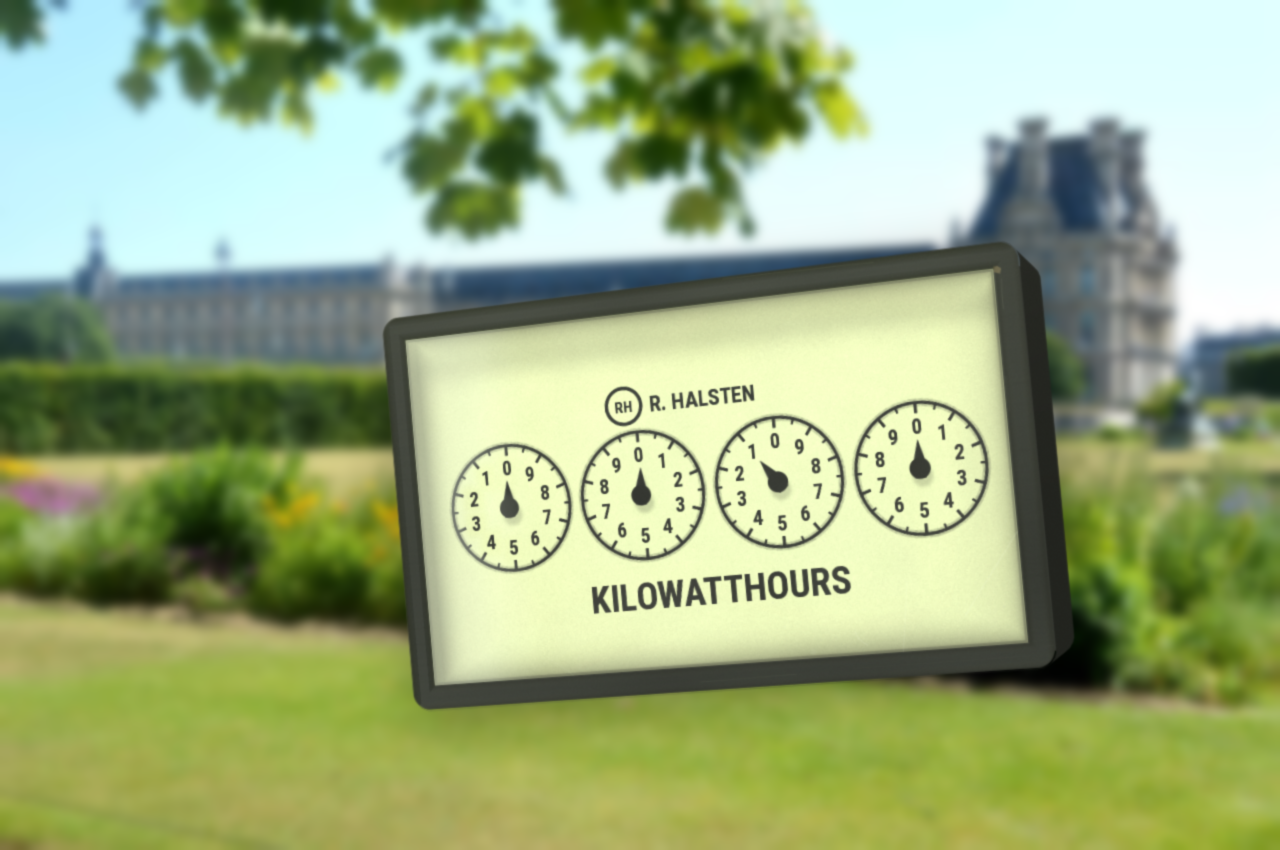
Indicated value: 10 kWh
